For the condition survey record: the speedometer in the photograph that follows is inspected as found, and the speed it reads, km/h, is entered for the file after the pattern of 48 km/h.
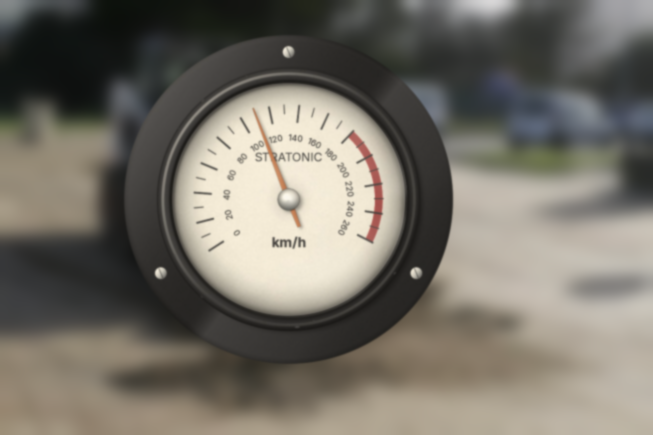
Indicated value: 110 km/h
